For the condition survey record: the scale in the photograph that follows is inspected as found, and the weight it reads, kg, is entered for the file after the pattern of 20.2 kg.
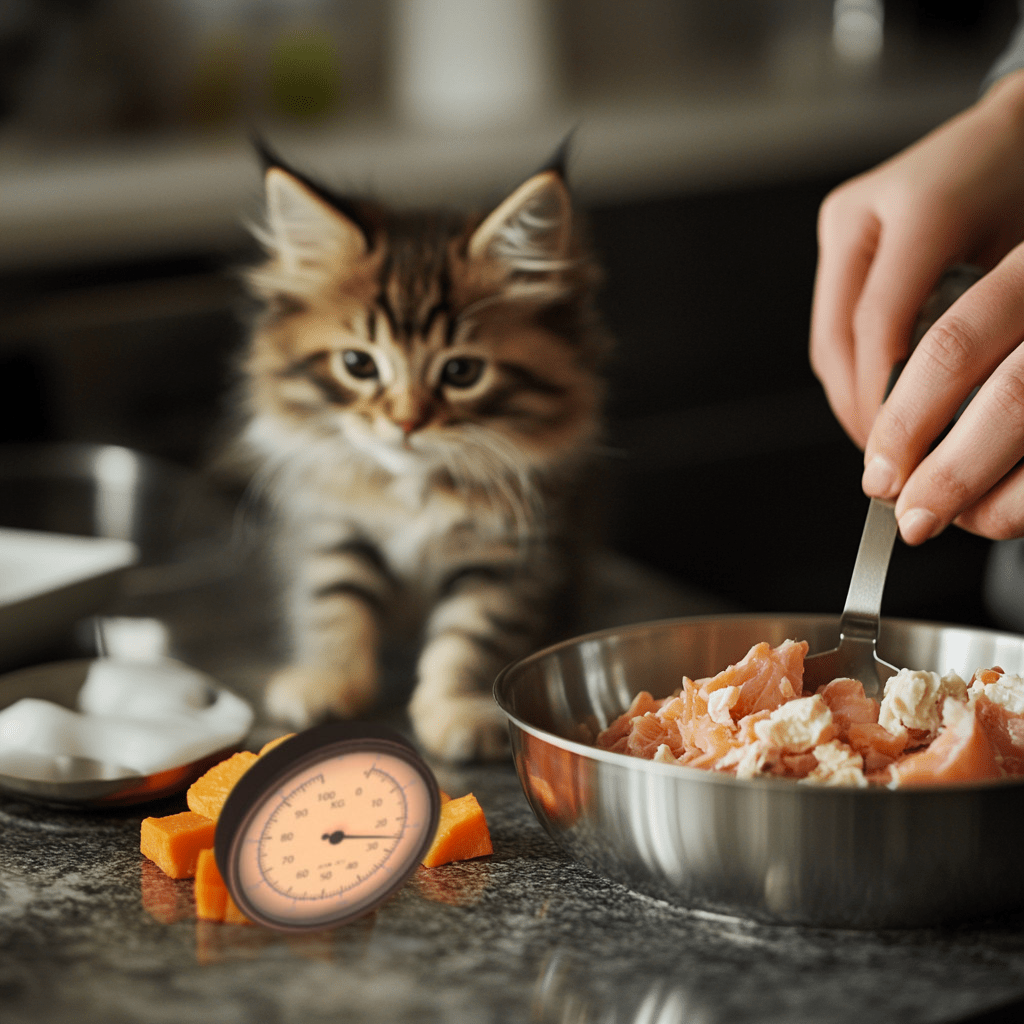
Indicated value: 25 kg
